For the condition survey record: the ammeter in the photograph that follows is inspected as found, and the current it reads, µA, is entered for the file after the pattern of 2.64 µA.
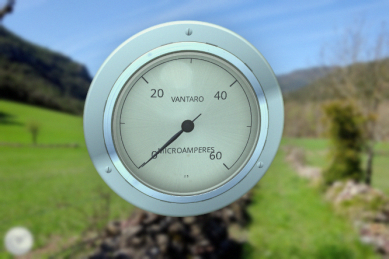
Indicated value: 0 µA
